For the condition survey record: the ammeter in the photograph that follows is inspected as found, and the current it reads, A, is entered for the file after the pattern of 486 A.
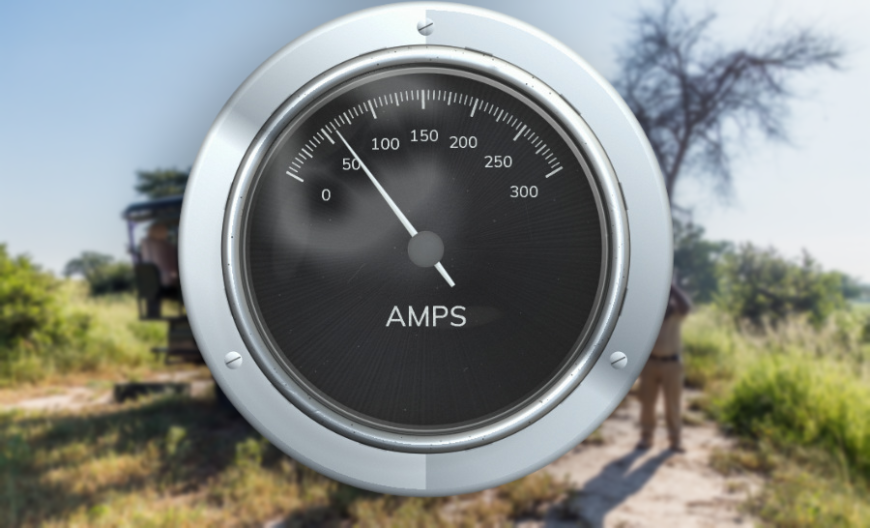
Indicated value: 60 A
